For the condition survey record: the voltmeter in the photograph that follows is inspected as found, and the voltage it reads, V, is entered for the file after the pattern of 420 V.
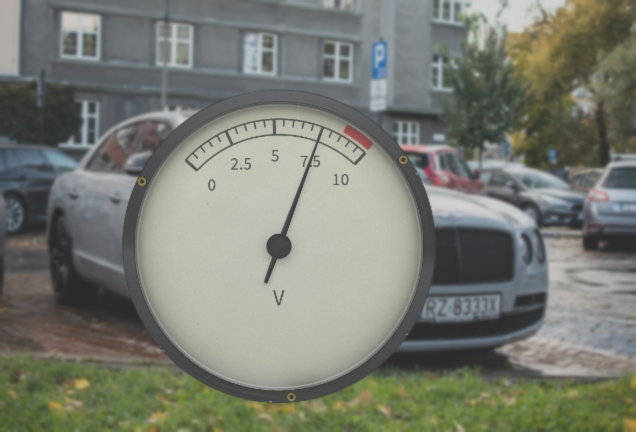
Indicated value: 7.5 V
